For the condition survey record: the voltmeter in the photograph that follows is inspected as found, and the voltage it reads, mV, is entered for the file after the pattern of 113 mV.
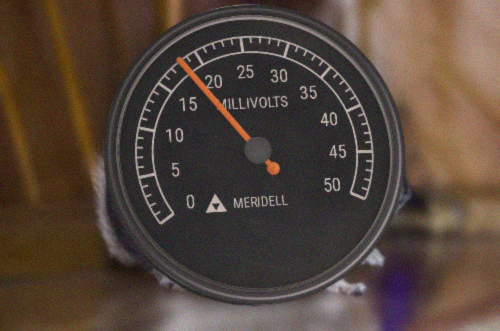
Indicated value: 18 mV
